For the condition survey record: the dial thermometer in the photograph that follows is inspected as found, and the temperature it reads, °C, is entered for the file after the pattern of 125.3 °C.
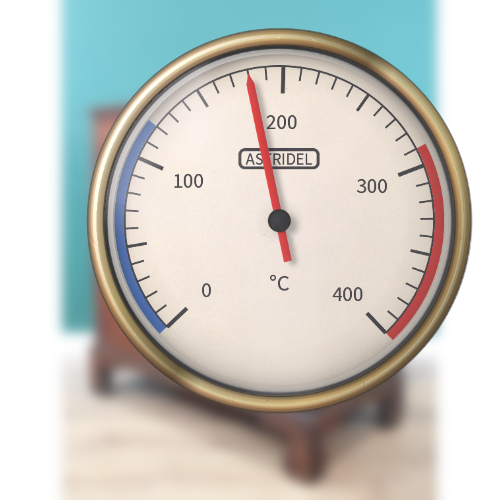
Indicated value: 180 °C
